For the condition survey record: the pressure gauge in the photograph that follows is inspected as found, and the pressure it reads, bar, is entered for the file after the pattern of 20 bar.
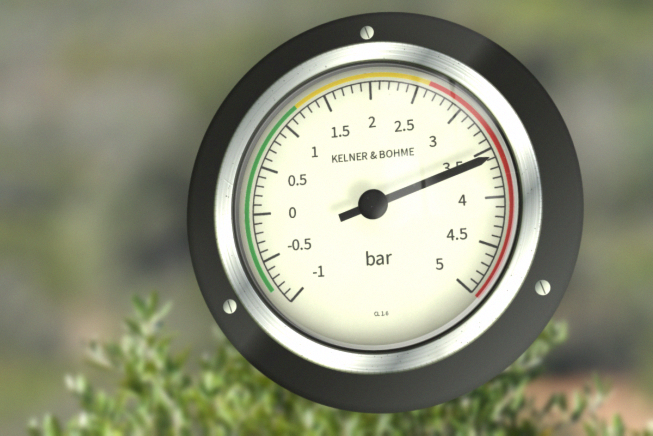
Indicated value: 3.6 bar
